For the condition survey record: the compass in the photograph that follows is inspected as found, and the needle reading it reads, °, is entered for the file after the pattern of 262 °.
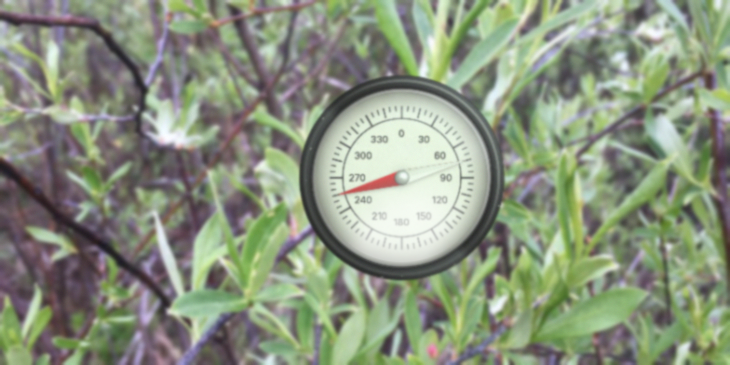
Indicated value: 255 °
